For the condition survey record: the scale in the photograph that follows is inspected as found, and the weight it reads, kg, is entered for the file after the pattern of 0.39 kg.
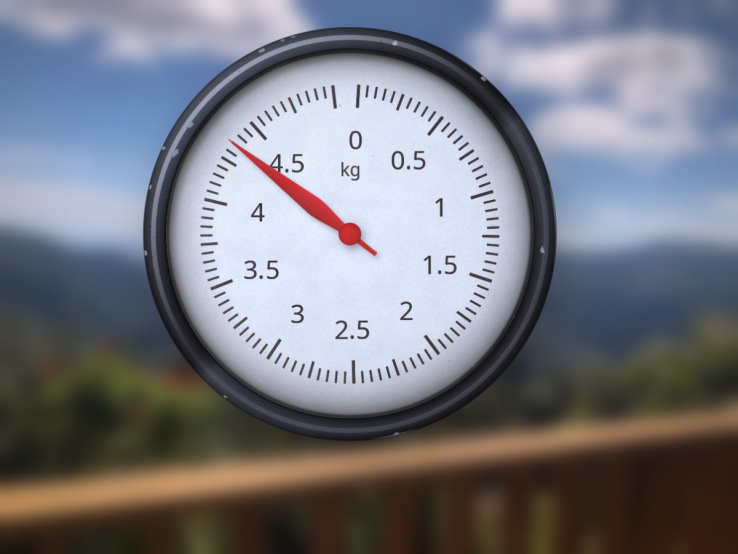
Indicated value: 4.35 kg
